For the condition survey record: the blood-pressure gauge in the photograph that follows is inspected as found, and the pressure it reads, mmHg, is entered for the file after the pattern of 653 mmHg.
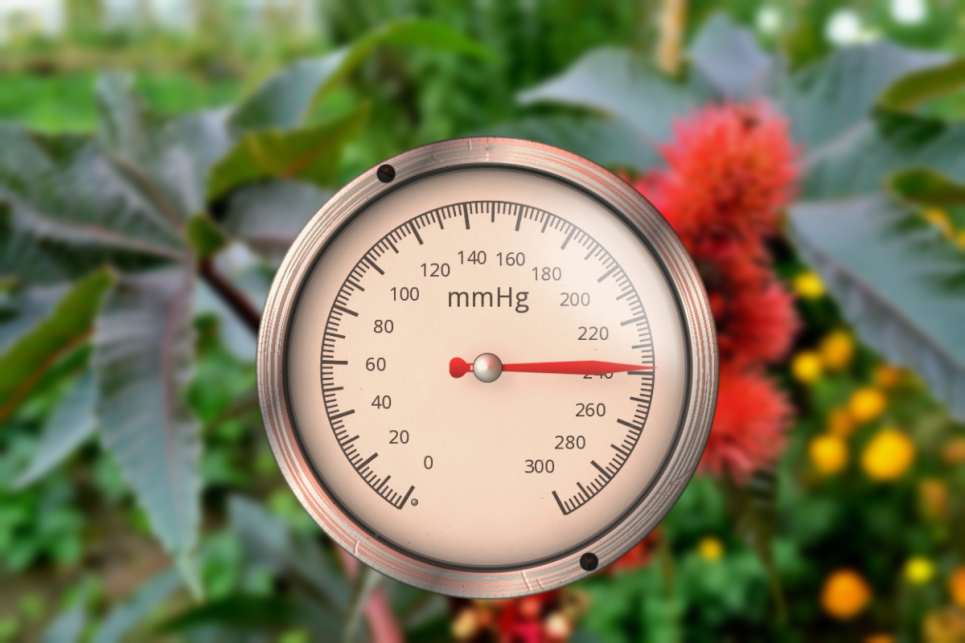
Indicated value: 238 mmHg
